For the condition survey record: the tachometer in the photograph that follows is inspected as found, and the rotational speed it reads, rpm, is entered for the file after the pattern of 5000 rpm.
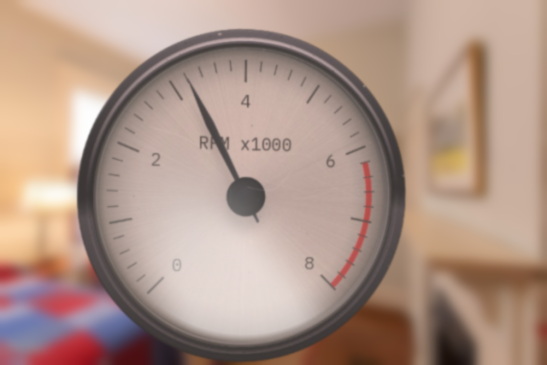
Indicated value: 3200 rpm
